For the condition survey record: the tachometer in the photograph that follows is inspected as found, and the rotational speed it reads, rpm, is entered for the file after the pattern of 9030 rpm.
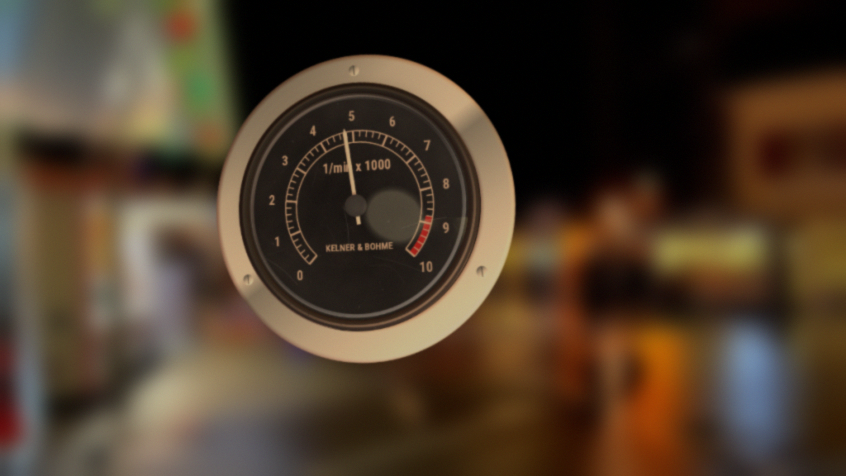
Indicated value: 4800 rpm
